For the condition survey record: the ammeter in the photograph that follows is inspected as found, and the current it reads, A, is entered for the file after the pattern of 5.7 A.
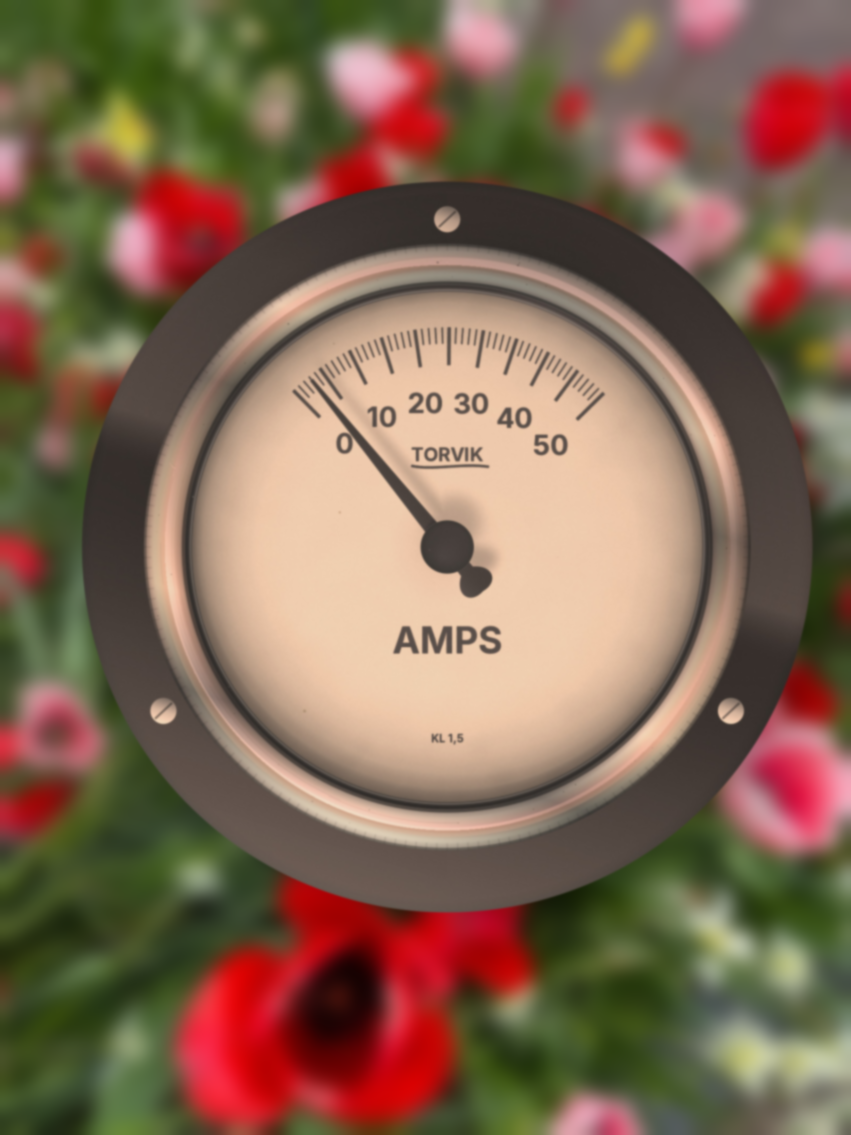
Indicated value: 3 A
